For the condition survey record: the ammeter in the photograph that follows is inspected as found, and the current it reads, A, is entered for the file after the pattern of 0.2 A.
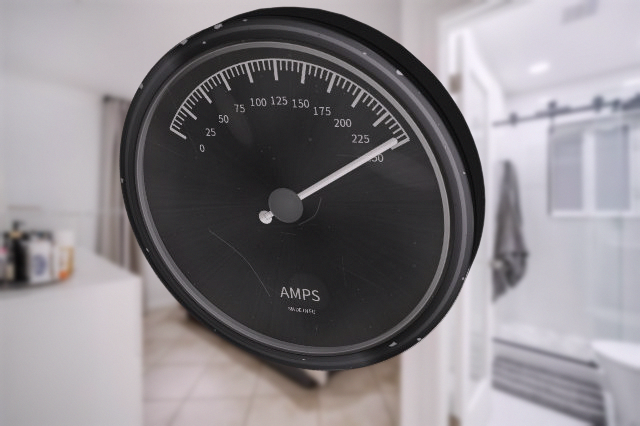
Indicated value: 245 A
